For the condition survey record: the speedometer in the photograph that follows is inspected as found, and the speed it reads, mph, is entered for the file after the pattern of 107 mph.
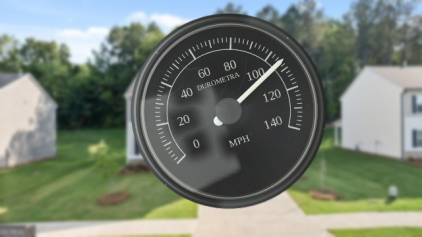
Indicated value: 106 mph
